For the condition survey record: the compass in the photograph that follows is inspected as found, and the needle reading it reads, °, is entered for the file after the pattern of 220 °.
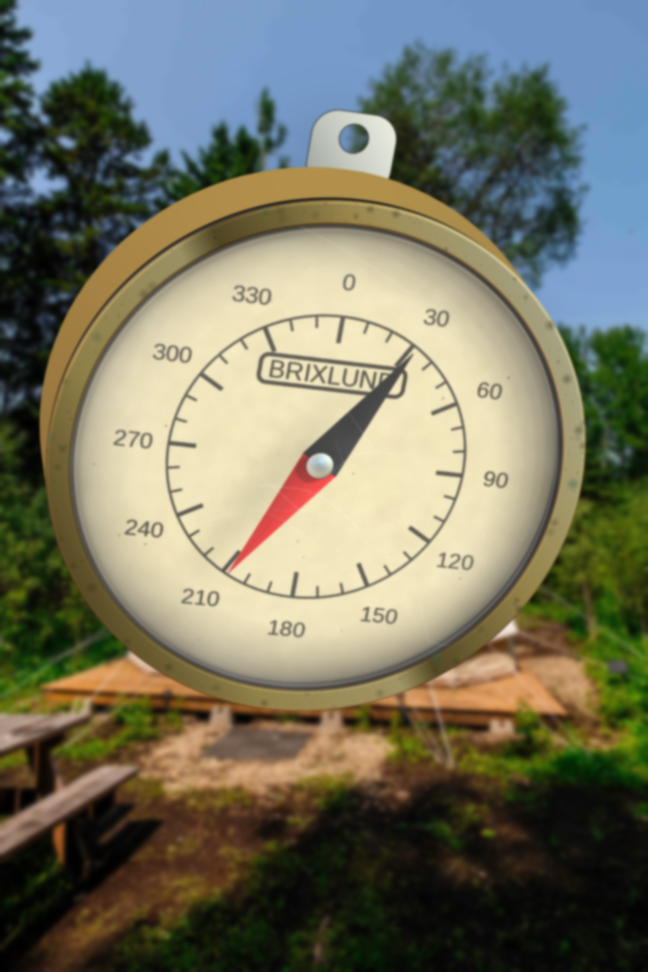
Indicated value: 210 °
